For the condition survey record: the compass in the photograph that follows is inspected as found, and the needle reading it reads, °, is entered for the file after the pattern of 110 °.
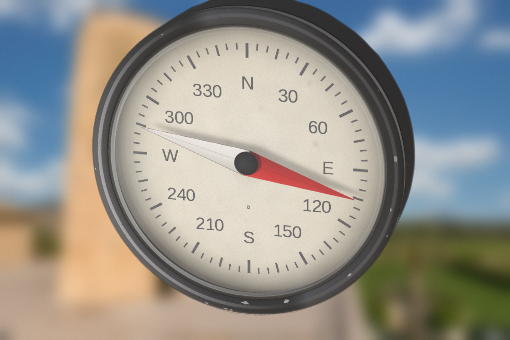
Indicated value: 105 °
